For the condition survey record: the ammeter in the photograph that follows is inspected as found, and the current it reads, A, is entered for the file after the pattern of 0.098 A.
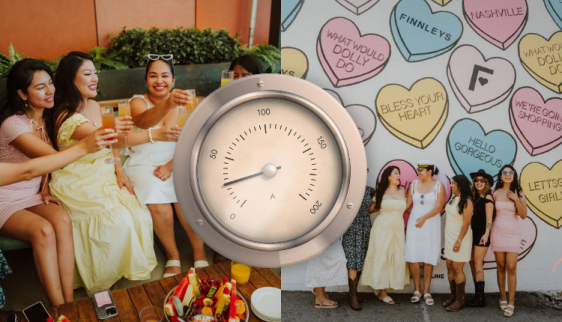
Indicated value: 25 A
